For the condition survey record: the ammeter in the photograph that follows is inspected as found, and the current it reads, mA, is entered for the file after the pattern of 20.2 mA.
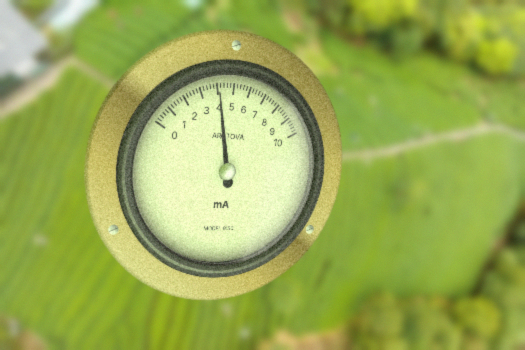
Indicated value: 4 mA
